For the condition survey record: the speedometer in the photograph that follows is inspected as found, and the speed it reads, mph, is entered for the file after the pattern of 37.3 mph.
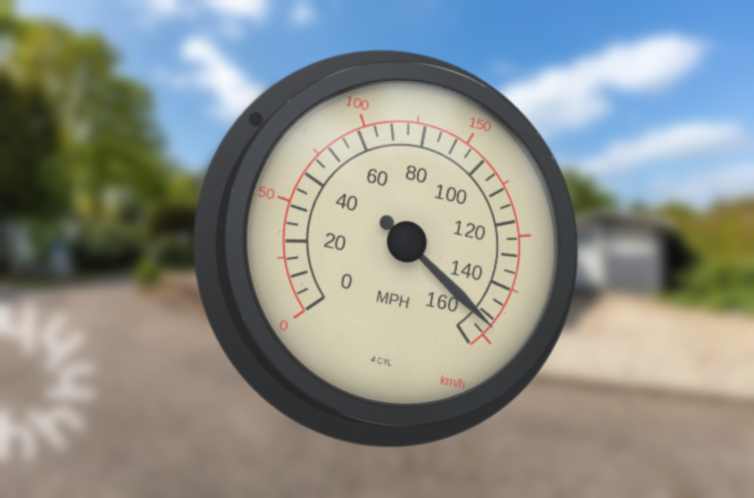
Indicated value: 152.5 mph
